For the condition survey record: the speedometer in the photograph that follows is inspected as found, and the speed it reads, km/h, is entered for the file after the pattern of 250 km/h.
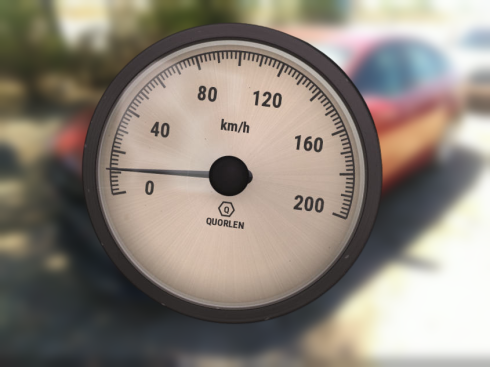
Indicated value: 12 km/h
